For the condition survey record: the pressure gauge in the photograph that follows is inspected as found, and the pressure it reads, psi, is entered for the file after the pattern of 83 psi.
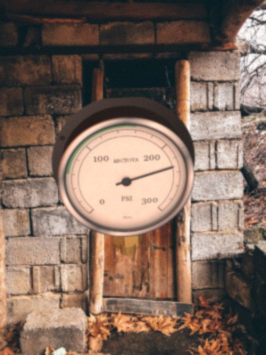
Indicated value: 230 psi
